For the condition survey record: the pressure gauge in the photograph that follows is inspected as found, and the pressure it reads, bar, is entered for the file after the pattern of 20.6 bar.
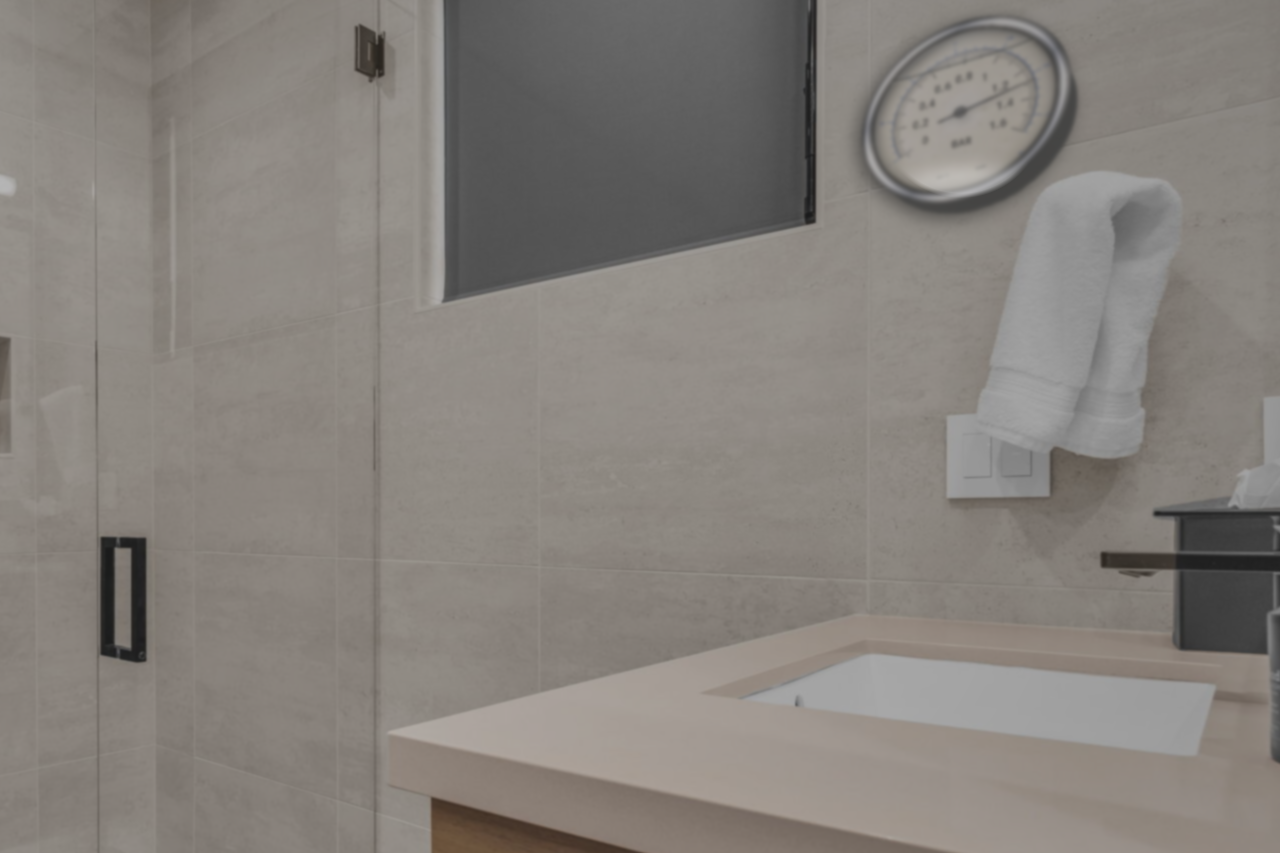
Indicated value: 1.3 bar
